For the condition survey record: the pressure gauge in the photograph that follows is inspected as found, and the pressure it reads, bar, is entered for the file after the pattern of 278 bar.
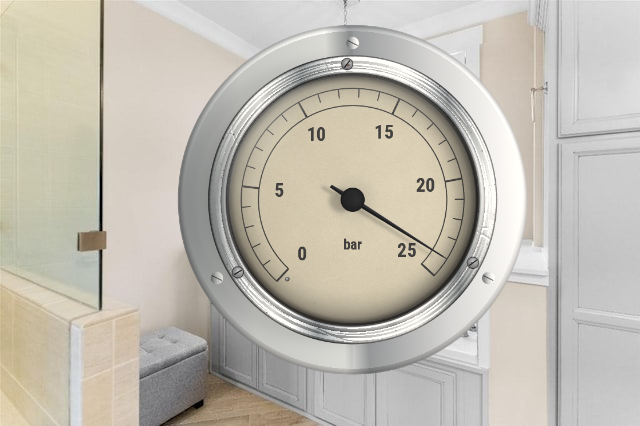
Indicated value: 24 bar
